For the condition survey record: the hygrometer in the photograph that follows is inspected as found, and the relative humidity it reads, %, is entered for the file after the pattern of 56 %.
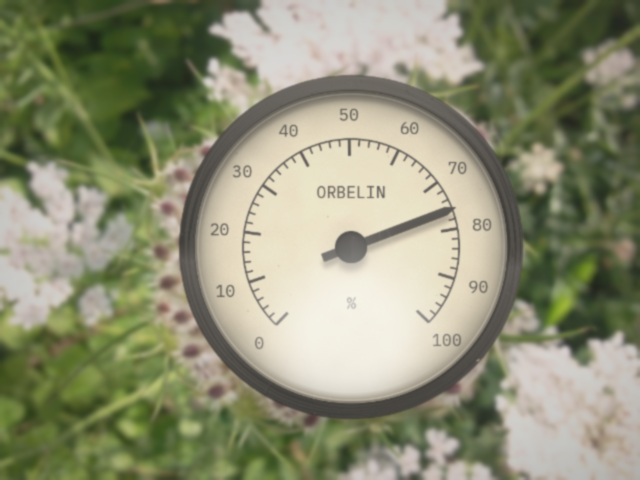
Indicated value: 76 %
